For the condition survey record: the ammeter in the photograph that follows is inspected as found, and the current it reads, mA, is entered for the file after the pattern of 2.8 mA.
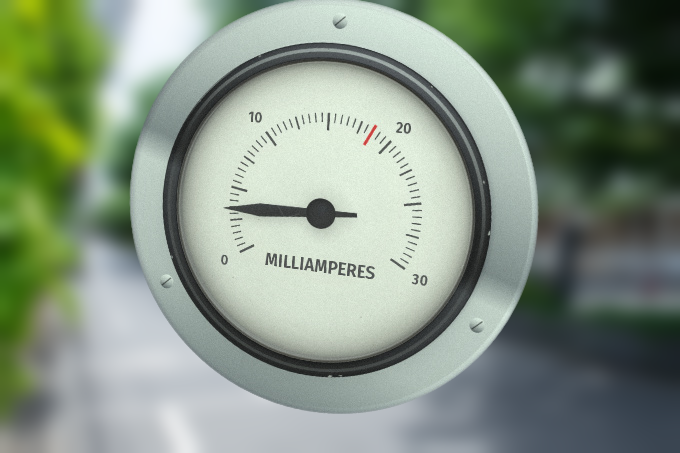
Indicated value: 3.5 mA
